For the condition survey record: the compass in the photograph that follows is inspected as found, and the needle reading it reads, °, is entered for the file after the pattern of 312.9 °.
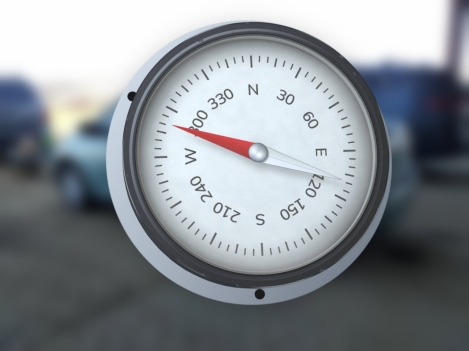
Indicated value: 290 °
